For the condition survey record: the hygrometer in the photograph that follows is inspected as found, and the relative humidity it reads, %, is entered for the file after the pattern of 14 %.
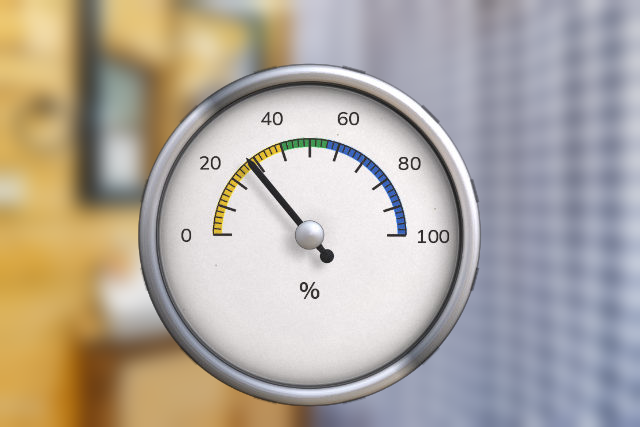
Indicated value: 28 %
